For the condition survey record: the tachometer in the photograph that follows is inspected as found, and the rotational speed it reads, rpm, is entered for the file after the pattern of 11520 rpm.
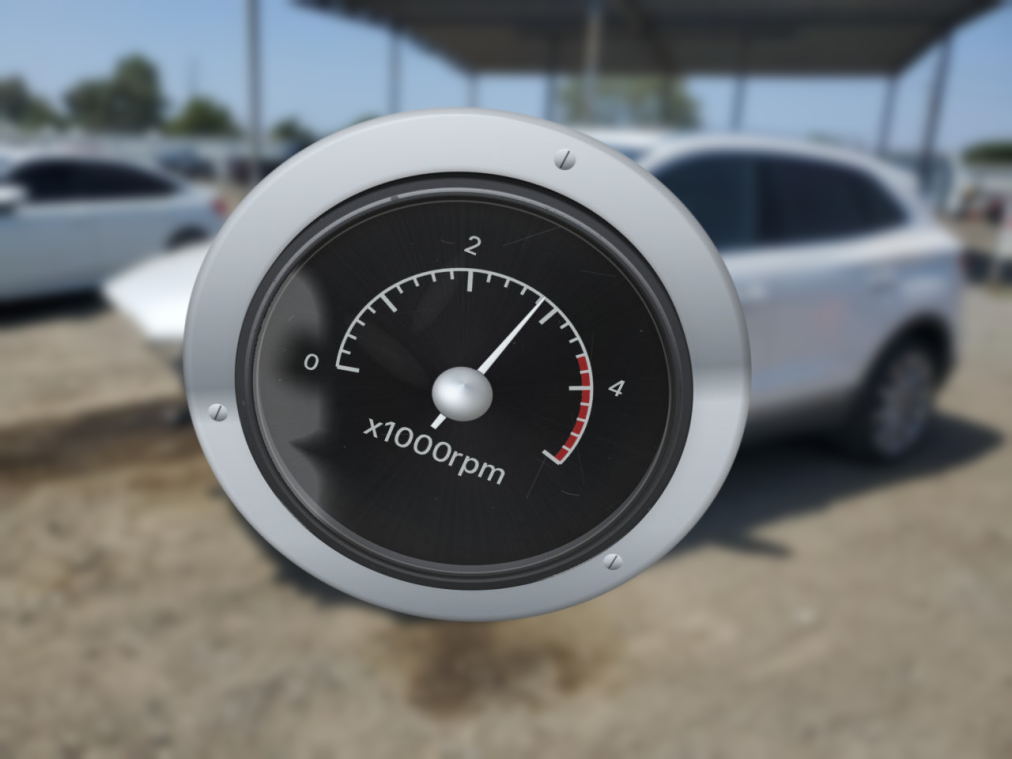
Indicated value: 2800 rpm
